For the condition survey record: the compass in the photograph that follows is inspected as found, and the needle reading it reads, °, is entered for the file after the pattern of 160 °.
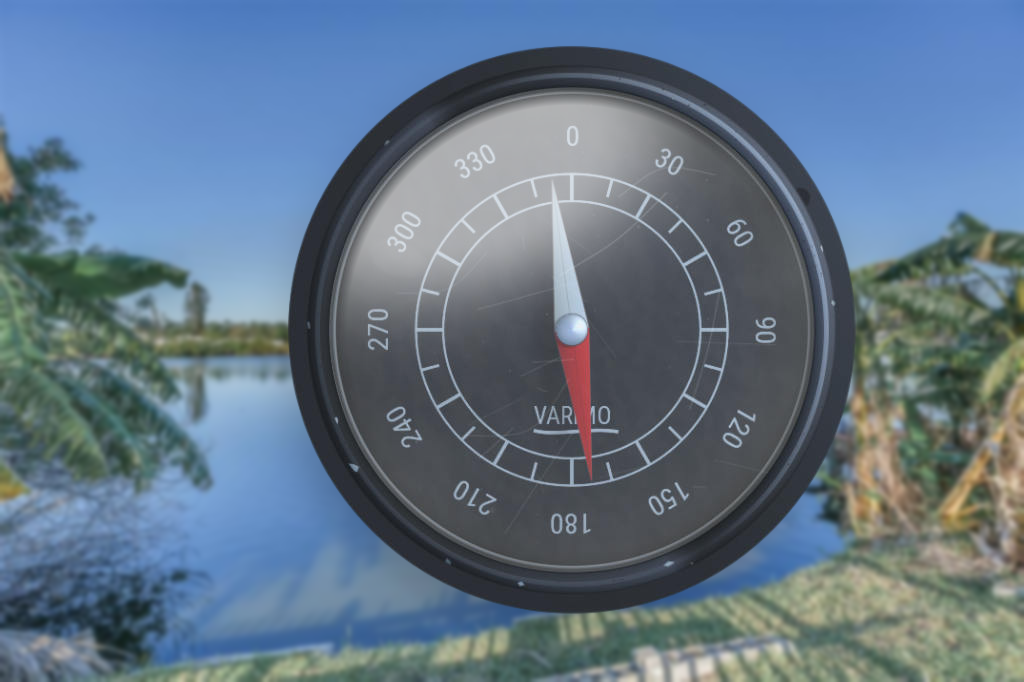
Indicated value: 172.5 °
